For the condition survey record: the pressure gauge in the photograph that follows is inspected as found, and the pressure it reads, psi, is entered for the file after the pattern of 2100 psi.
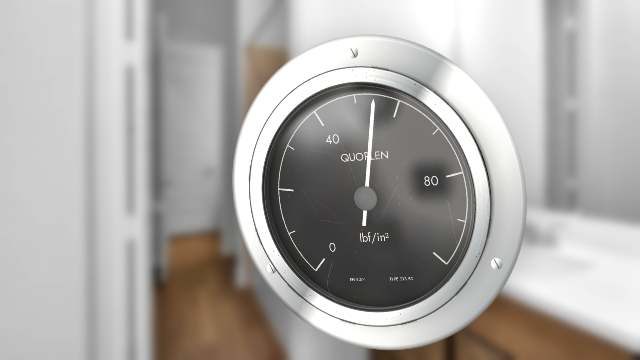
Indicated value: 55 psi
